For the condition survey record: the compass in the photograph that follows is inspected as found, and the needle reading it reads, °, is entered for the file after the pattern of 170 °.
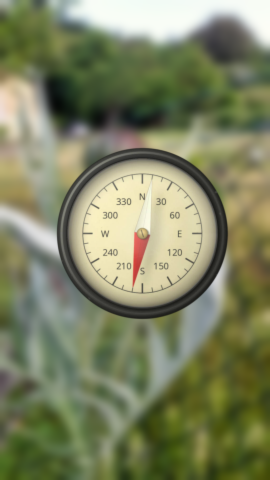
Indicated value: 190 °
